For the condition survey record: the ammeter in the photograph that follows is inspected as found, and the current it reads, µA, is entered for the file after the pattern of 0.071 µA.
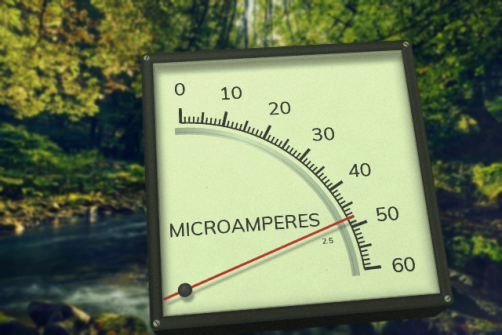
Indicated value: 48 µA
